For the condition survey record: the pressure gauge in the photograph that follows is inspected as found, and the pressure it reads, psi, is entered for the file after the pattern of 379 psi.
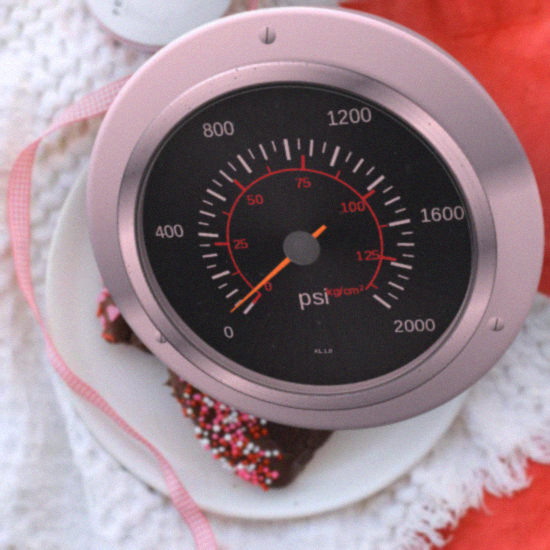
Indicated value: 50 psi
